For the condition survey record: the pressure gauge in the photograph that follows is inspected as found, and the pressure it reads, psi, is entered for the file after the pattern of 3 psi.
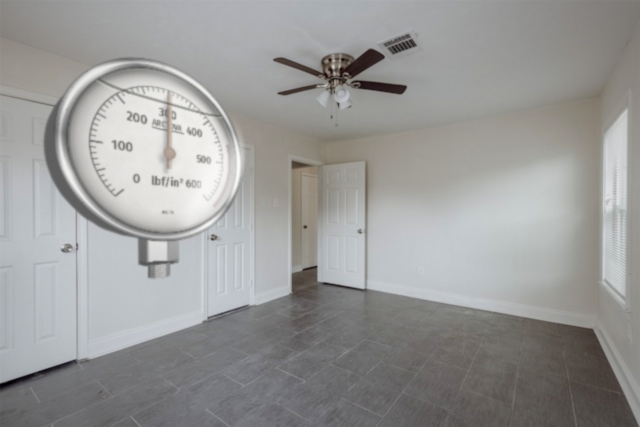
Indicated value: 300 psi
